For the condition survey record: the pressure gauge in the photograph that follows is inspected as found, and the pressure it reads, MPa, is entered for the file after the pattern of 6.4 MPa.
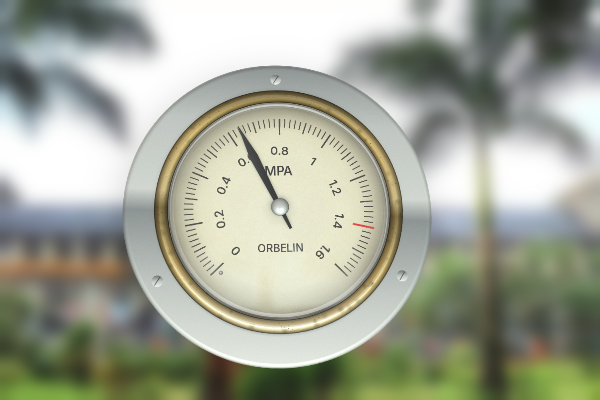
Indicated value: 0.64 MPa
